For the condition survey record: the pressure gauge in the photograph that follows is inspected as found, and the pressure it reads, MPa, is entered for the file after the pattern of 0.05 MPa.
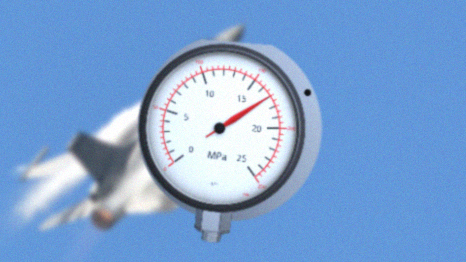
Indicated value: 17 MPa
